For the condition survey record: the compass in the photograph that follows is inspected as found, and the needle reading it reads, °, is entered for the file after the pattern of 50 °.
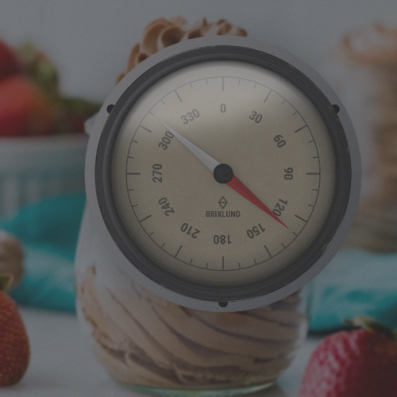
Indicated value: 130 °
